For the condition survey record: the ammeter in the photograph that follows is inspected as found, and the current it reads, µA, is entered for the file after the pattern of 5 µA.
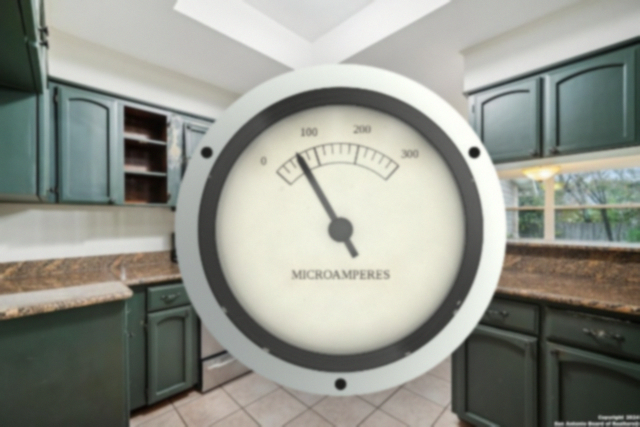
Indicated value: 60 µA
